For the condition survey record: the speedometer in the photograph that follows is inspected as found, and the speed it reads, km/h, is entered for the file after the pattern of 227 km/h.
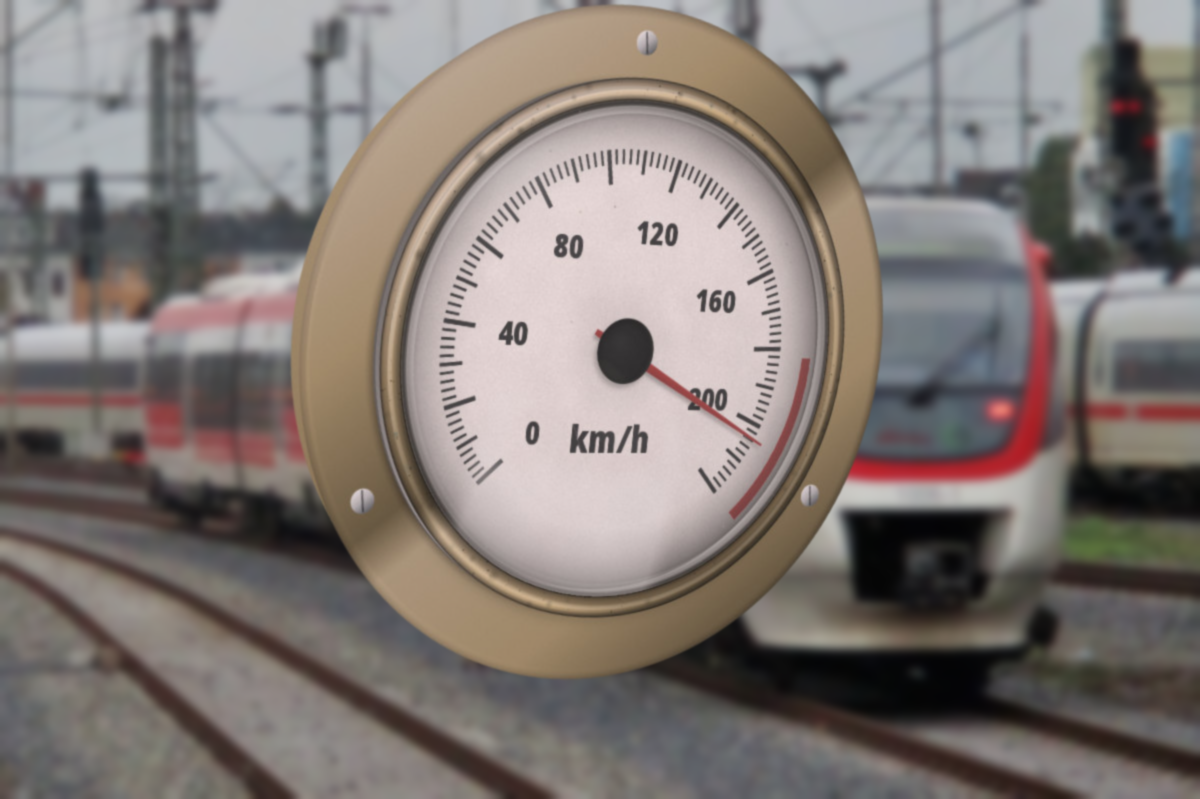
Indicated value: 204 km/h
